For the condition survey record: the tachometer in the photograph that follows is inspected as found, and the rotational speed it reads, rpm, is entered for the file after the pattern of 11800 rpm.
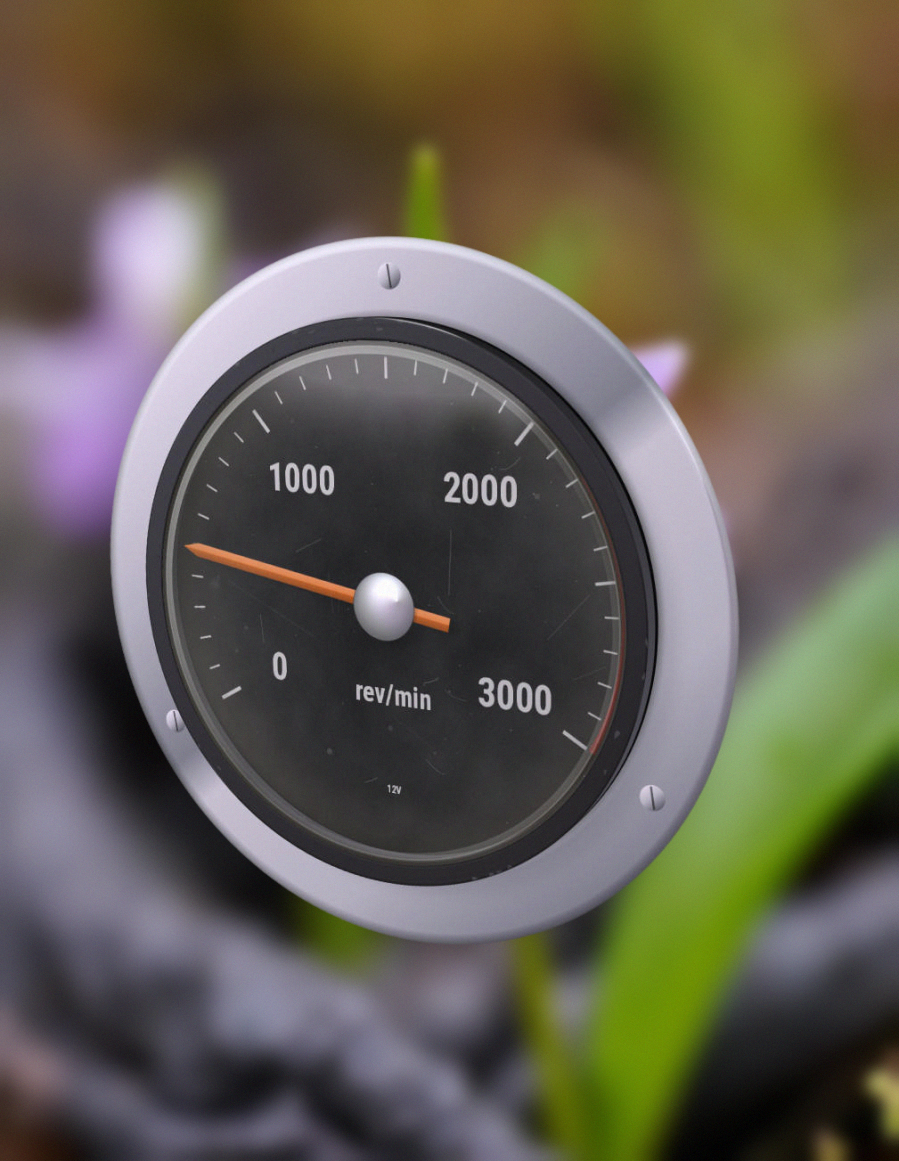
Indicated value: 500 rpm
